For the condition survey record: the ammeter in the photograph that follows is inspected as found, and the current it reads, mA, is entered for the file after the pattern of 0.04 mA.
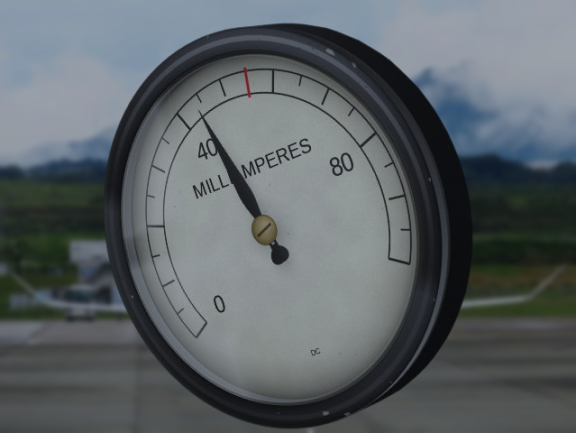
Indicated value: 45 mA
